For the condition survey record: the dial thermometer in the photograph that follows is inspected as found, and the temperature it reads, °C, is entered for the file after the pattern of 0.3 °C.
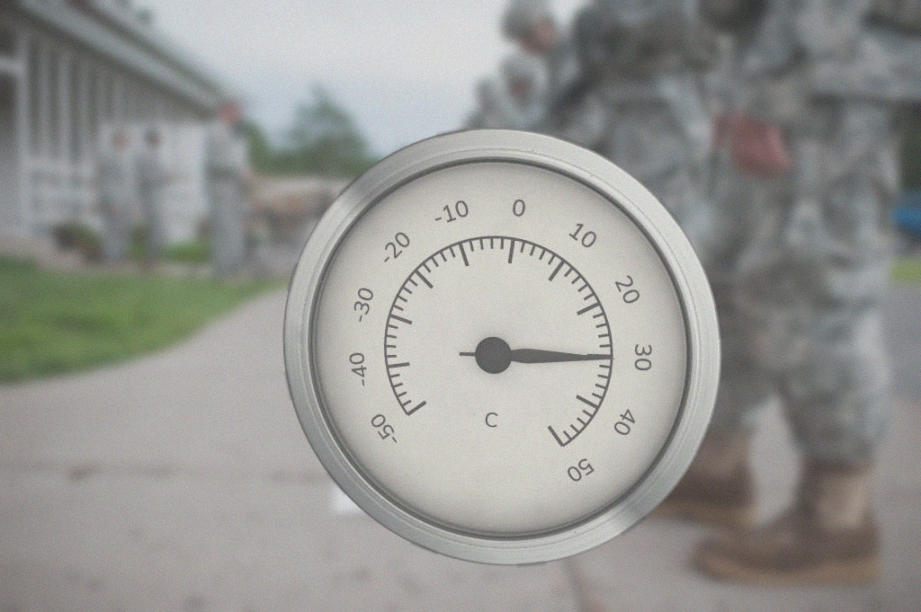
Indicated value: 30 °C
